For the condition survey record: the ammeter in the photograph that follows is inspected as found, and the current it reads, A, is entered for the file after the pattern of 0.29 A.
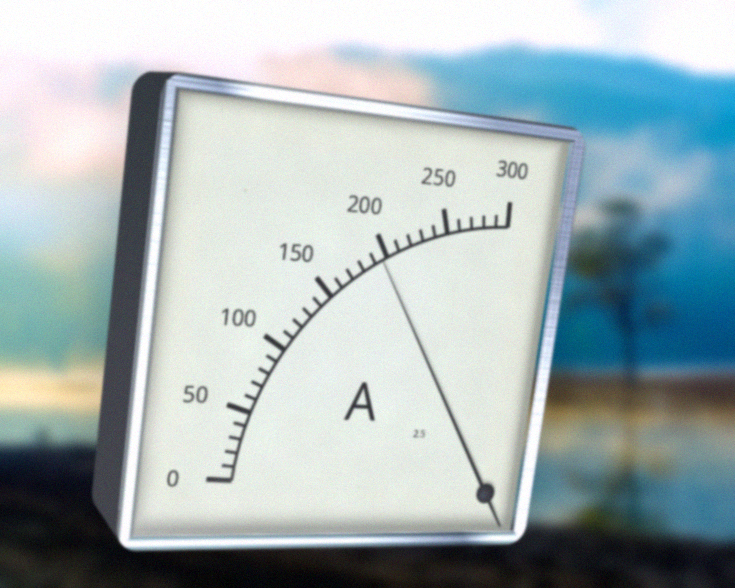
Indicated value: 195 A
